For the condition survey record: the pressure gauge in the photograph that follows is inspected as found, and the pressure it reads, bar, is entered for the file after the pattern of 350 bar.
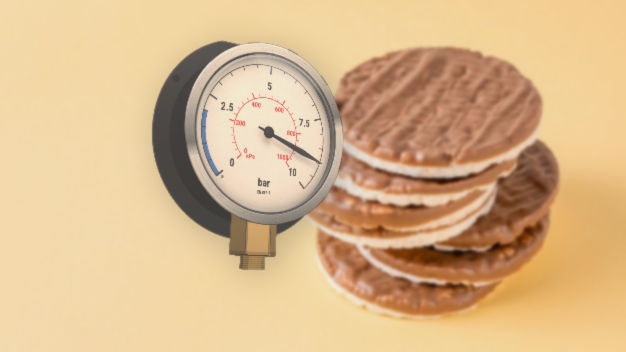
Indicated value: 9 bar
